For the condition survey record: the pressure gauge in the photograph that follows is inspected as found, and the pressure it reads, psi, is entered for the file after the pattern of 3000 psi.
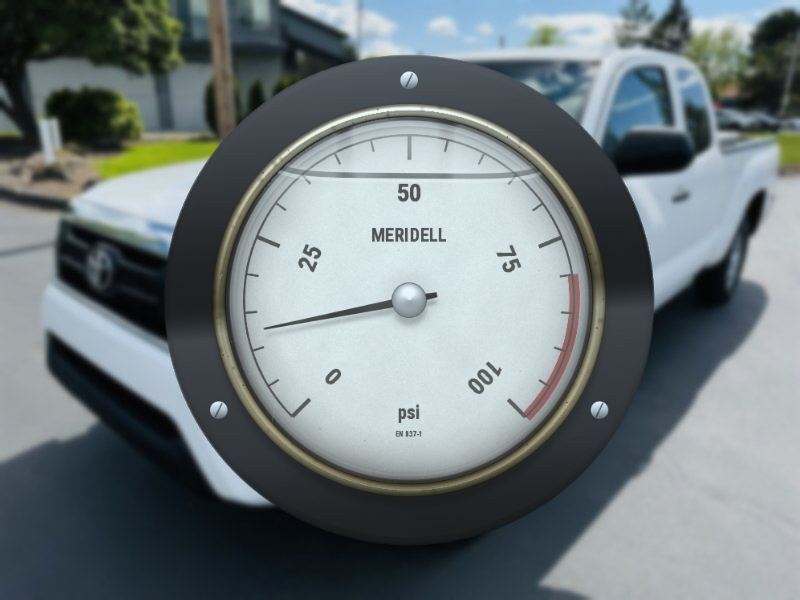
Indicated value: 12.5 psi
